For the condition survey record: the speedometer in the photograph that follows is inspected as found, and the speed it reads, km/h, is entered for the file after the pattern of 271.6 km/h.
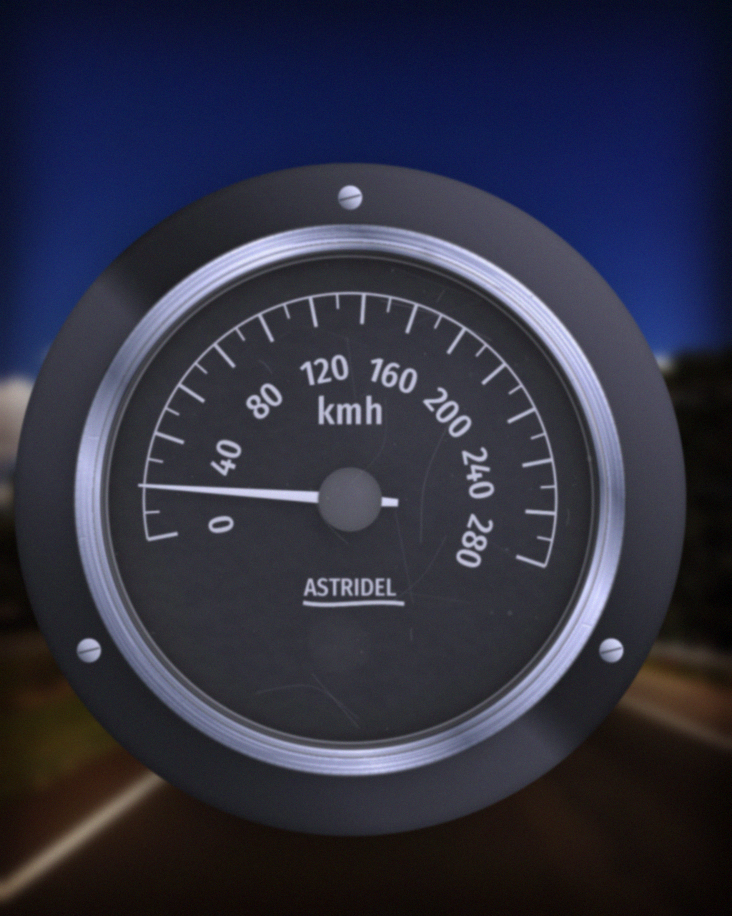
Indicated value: 20 km/h
